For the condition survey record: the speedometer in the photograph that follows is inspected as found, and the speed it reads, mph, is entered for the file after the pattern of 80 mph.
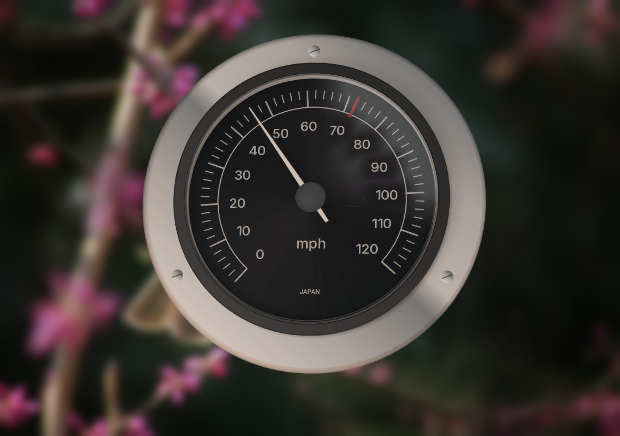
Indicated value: 46 mph
